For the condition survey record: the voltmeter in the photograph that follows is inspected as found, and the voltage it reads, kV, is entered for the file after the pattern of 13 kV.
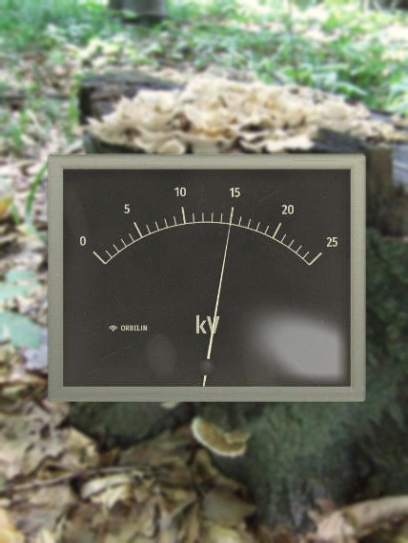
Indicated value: 15 kV
